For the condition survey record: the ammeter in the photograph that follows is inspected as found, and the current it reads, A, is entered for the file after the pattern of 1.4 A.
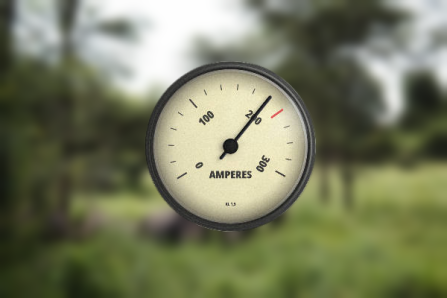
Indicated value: 200 A
